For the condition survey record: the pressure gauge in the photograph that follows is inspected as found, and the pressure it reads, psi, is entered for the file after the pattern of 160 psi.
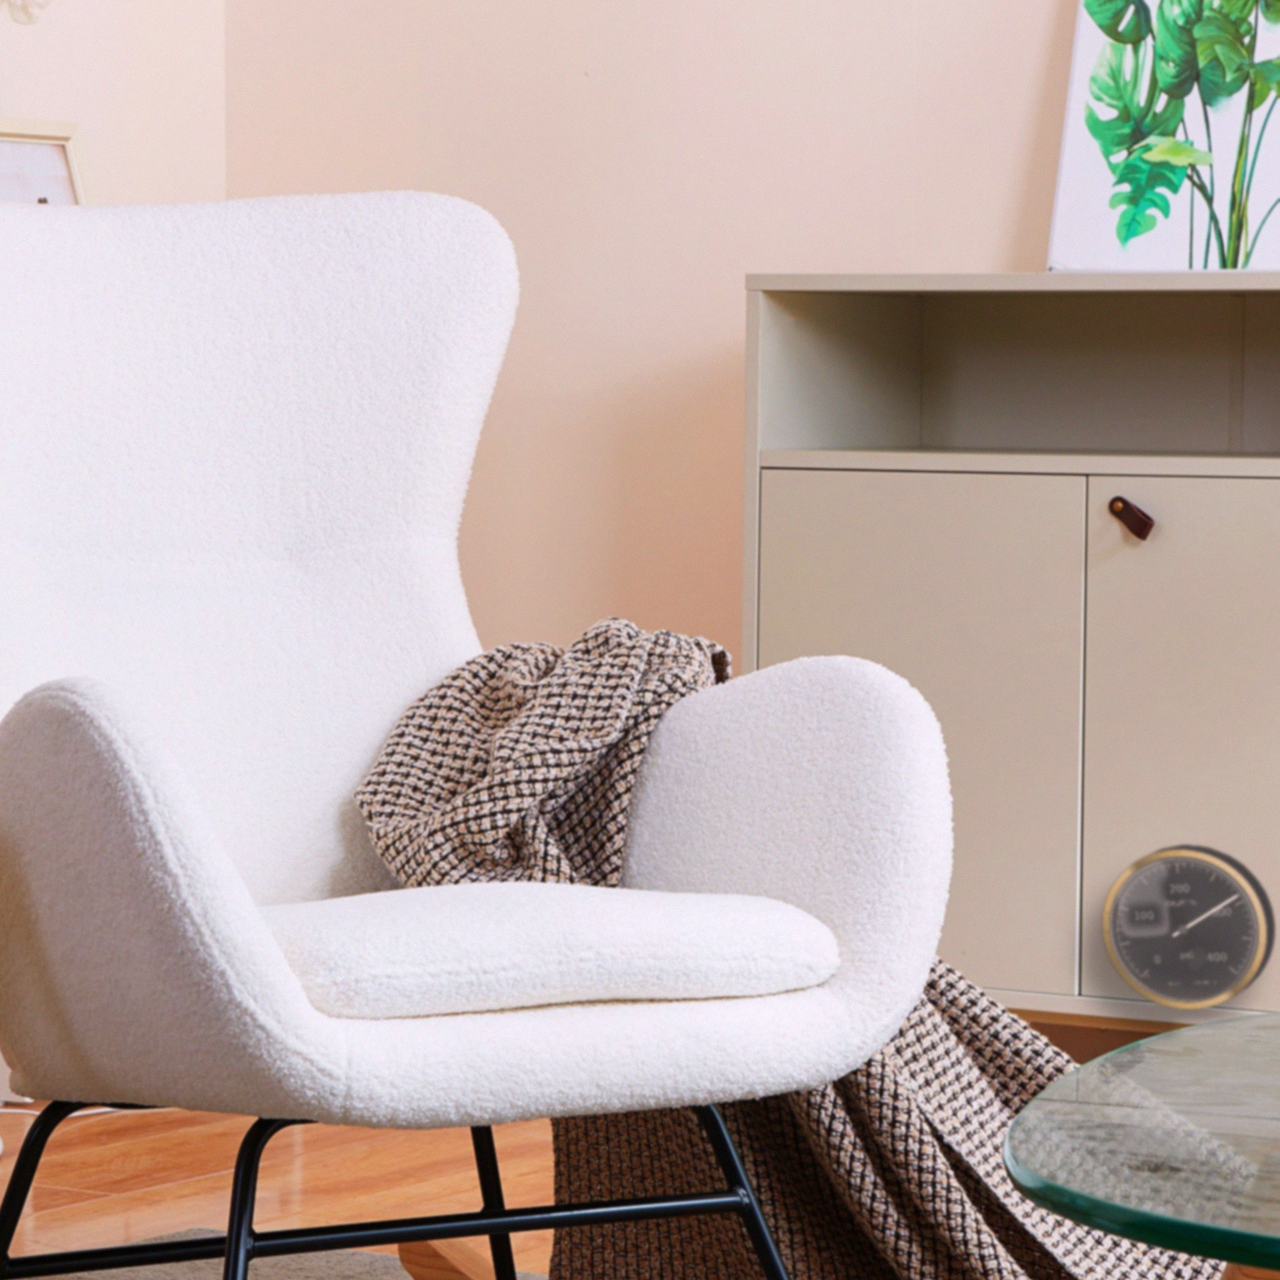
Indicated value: 290 psi
